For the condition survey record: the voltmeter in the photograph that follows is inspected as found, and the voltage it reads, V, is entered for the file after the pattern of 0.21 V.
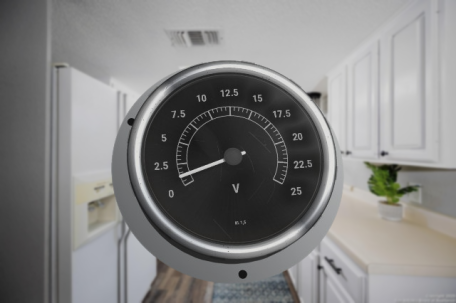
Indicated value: 1 V
